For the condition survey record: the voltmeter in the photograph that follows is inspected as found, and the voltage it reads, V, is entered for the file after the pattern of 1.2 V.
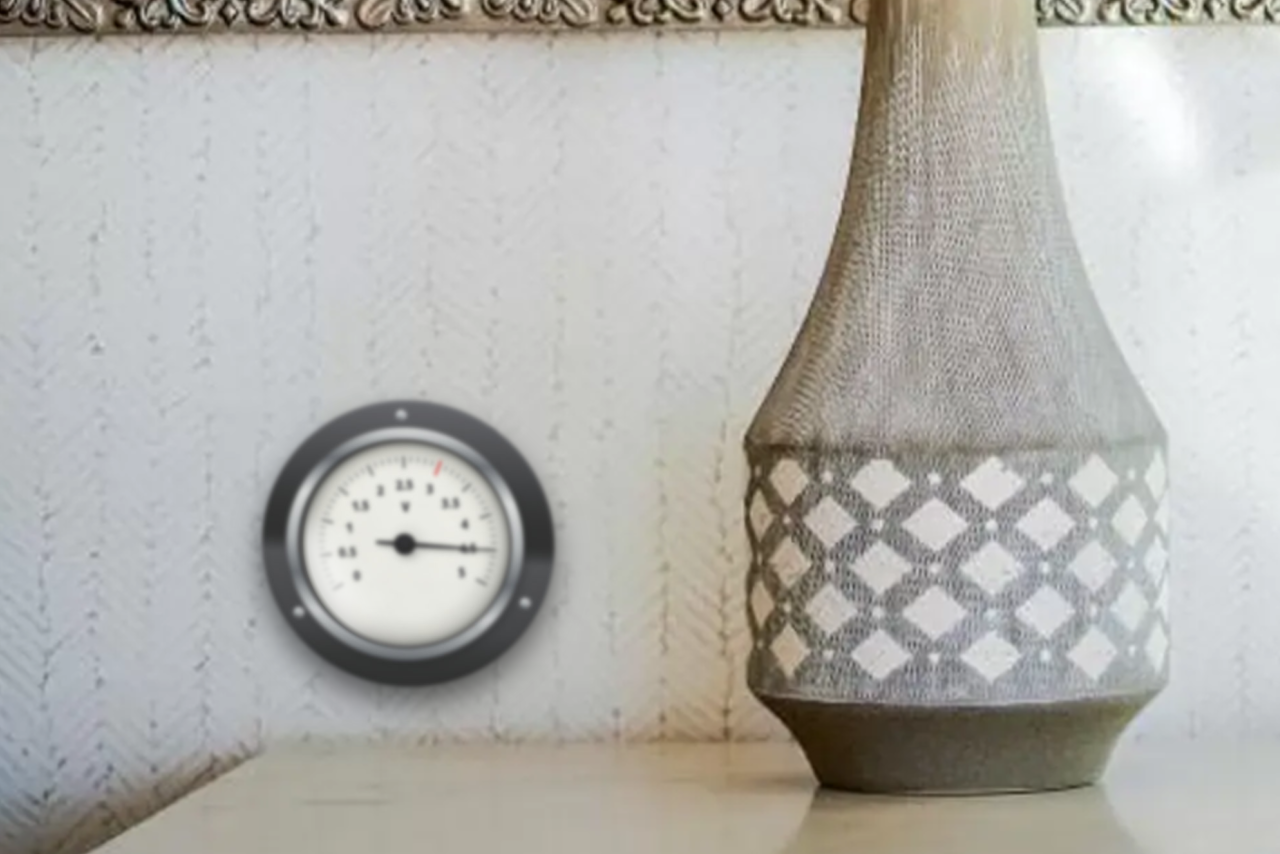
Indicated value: 4.5 V
